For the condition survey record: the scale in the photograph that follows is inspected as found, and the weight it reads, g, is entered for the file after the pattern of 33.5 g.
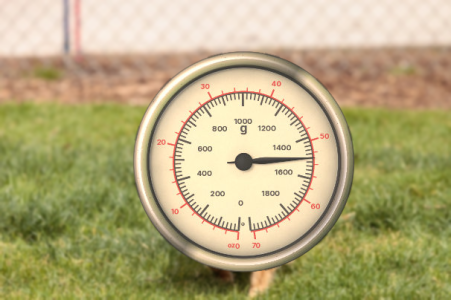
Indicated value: 1500 g
